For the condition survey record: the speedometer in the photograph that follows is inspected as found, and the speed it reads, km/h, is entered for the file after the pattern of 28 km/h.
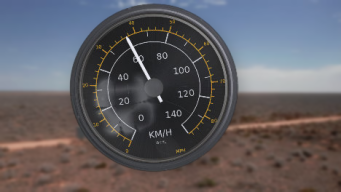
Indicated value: 60 km/h
